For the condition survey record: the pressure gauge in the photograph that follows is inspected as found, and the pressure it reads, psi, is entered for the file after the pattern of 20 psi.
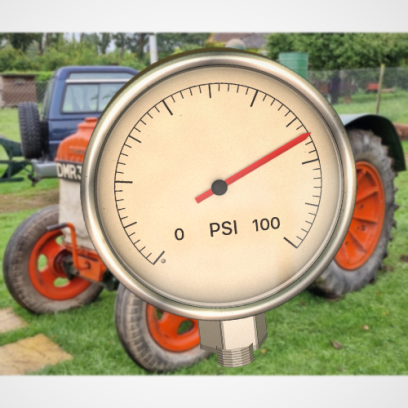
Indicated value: 74 psi
